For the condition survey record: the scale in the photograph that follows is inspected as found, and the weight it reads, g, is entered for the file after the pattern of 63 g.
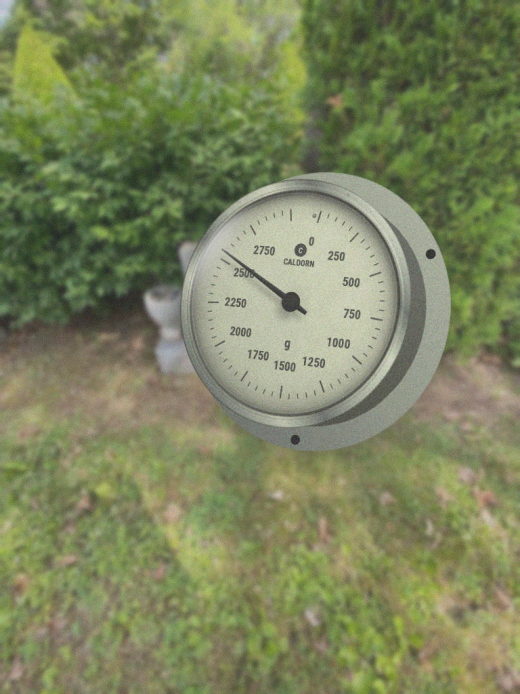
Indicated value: 2550 g
